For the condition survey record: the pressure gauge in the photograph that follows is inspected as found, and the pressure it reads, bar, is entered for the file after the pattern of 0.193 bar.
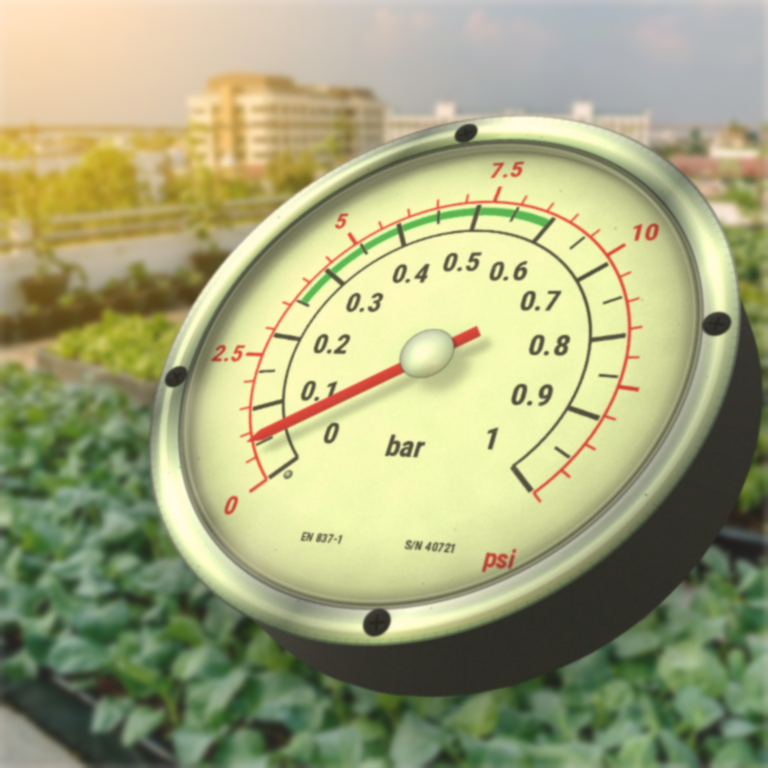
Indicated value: 0.05 bar
